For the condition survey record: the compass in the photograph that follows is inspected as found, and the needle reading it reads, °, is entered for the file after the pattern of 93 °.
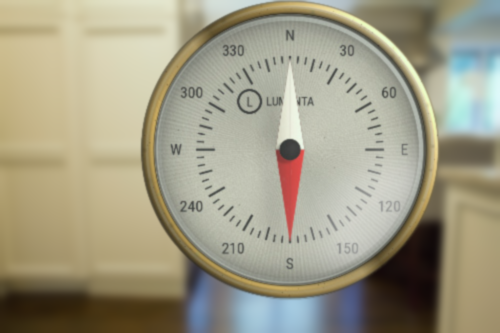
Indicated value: 180 °
